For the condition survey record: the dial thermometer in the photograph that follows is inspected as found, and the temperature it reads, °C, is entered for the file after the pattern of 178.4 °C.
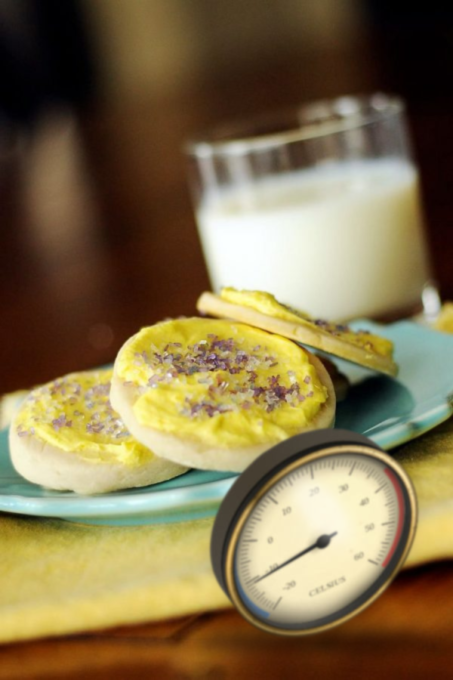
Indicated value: -10 °C
